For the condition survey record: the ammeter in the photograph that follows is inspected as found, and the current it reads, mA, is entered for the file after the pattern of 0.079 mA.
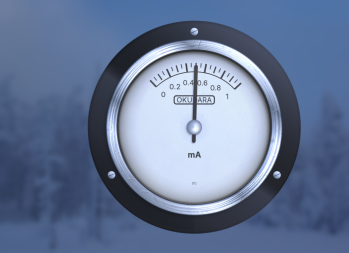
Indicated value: 0.5 mA
